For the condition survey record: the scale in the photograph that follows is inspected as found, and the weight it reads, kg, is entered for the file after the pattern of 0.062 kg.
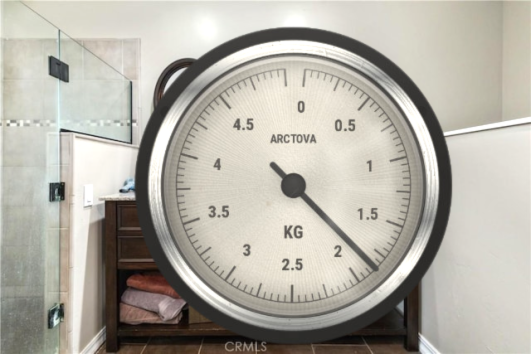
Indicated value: 1.85 kg
